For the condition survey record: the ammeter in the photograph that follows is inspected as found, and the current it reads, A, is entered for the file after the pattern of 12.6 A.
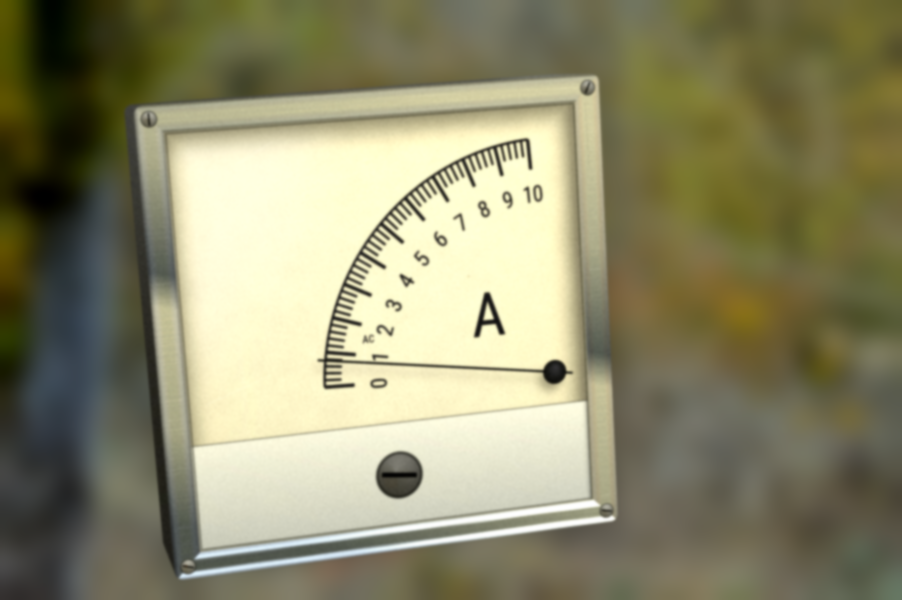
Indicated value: 0.8 A
